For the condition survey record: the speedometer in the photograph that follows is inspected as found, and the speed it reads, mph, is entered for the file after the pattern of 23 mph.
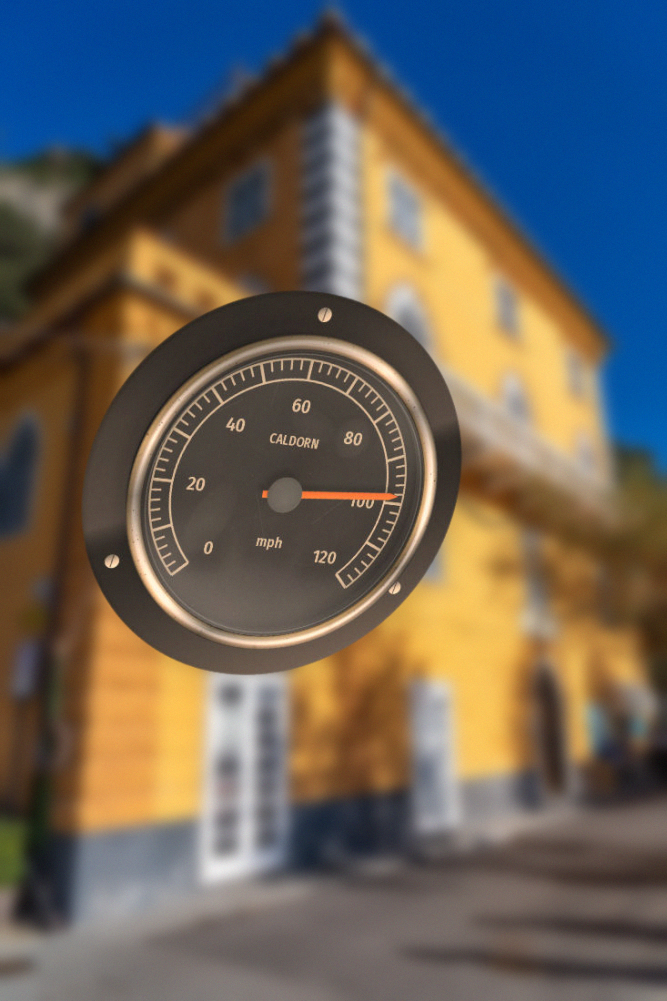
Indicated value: 98 mph
